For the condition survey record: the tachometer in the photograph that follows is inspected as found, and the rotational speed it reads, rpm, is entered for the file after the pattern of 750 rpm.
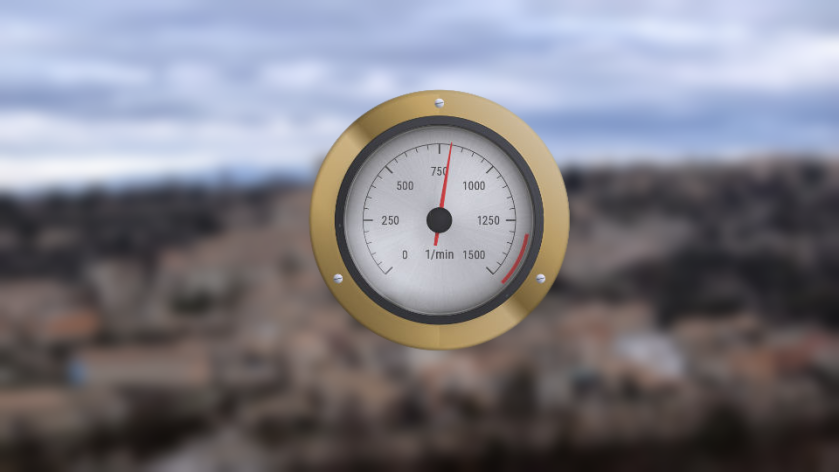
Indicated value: 800 rpm
